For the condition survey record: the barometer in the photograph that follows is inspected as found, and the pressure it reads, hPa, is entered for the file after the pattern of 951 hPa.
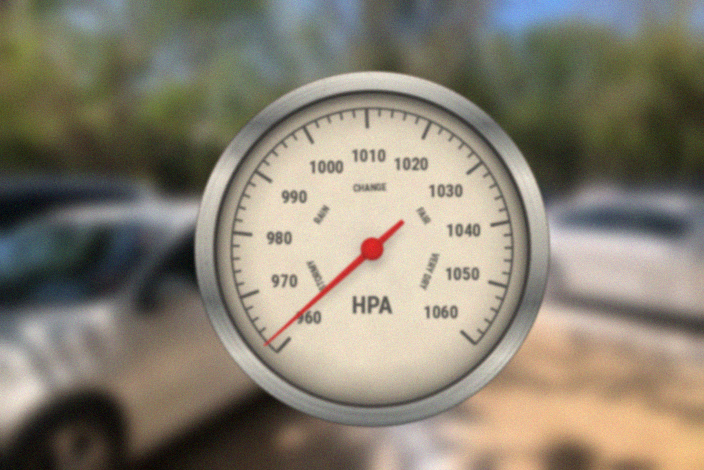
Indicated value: 962 hPa
